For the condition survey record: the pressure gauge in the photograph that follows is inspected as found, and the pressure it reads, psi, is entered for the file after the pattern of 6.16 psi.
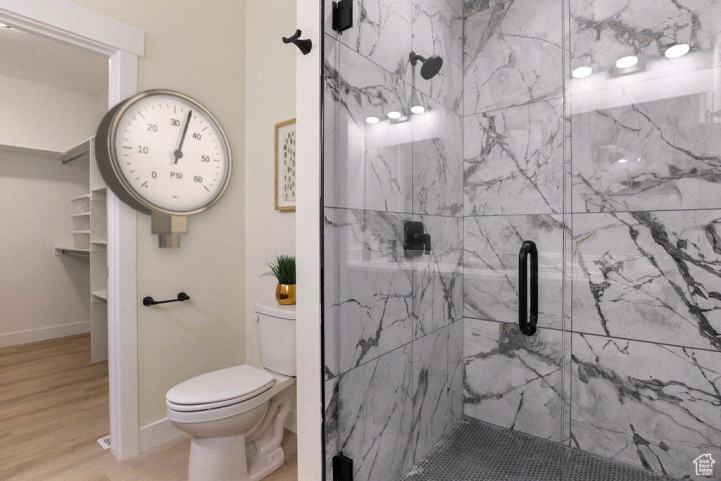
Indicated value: 34 psi
